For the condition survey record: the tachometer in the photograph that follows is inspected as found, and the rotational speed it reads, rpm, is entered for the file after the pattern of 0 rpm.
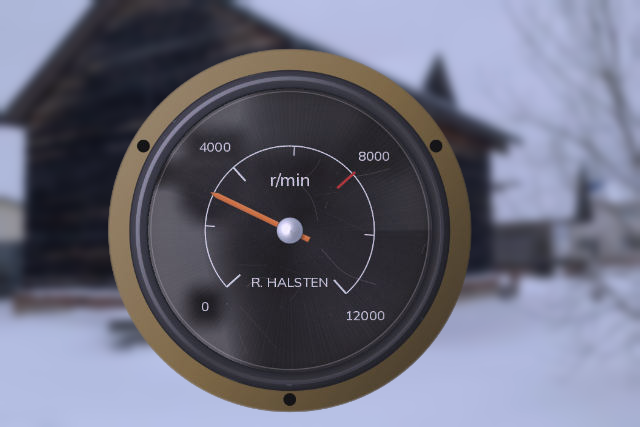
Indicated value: 3000 rpm
